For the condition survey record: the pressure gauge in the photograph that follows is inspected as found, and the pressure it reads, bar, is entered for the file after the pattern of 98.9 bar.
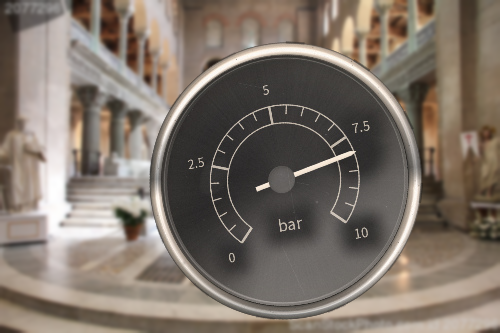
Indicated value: 8 bar
